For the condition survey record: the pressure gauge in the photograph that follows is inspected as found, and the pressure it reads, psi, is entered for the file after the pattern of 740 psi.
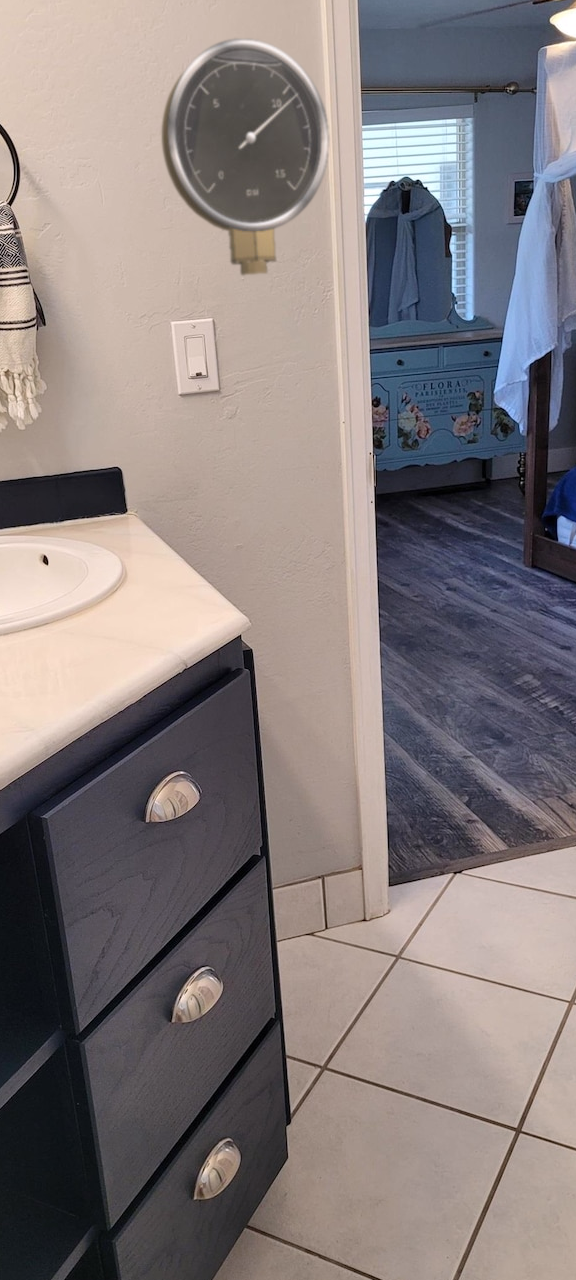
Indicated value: 10.5 psi
